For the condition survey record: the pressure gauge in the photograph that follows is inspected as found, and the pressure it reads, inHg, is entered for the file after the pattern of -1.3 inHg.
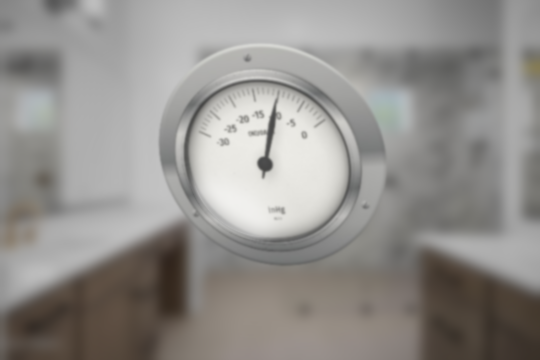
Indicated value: -10 inHg
